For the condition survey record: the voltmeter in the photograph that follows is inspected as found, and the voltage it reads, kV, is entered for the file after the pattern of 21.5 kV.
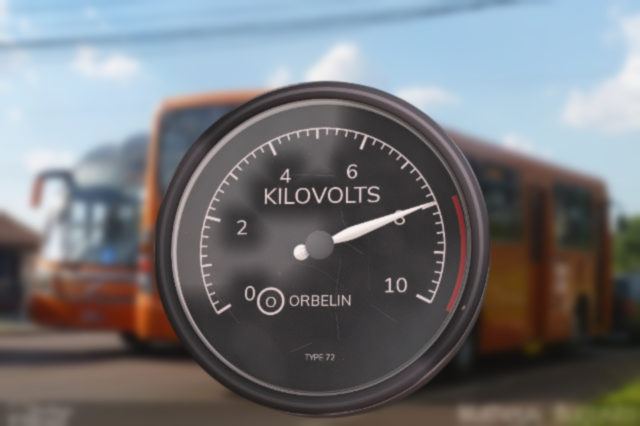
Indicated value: 8 kV
